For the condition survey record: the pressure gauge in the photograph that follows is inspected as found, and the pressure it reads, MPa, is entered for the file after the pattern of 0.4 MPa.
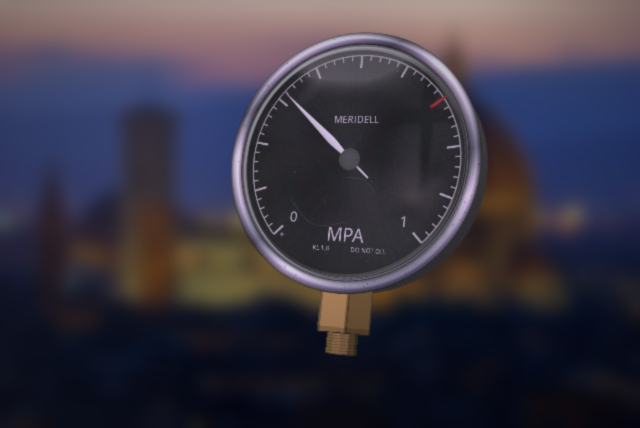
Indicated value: 0.32 MPa
